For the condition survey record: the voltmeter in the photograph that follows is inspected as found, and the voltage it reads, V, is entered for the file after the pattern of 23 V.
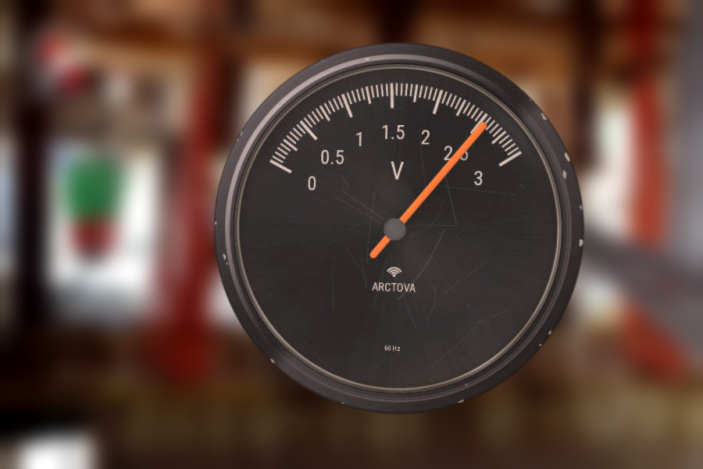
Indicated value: 2.55 V
